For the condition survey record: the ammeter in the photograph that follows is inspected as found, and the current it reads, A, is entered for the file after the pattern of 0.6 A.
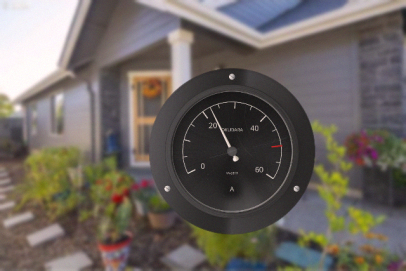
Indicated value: 22.5 A
